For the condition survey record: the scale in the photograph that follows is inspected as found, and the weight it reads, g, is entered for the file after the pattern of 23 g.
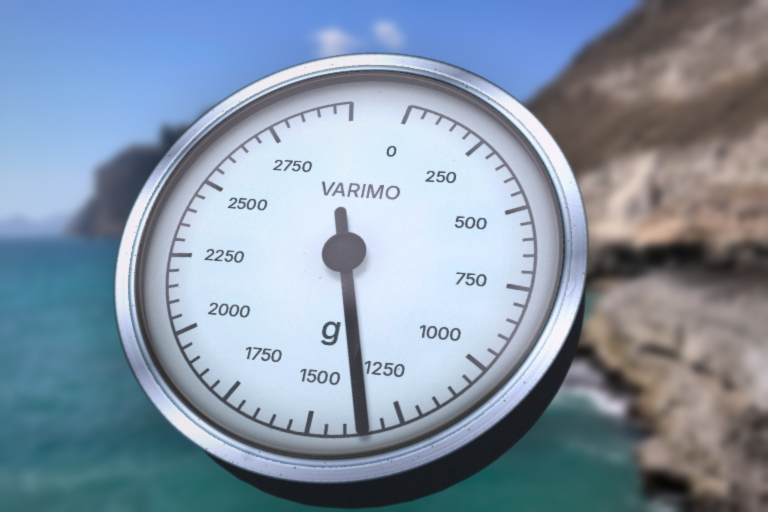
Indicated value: 1350 g
